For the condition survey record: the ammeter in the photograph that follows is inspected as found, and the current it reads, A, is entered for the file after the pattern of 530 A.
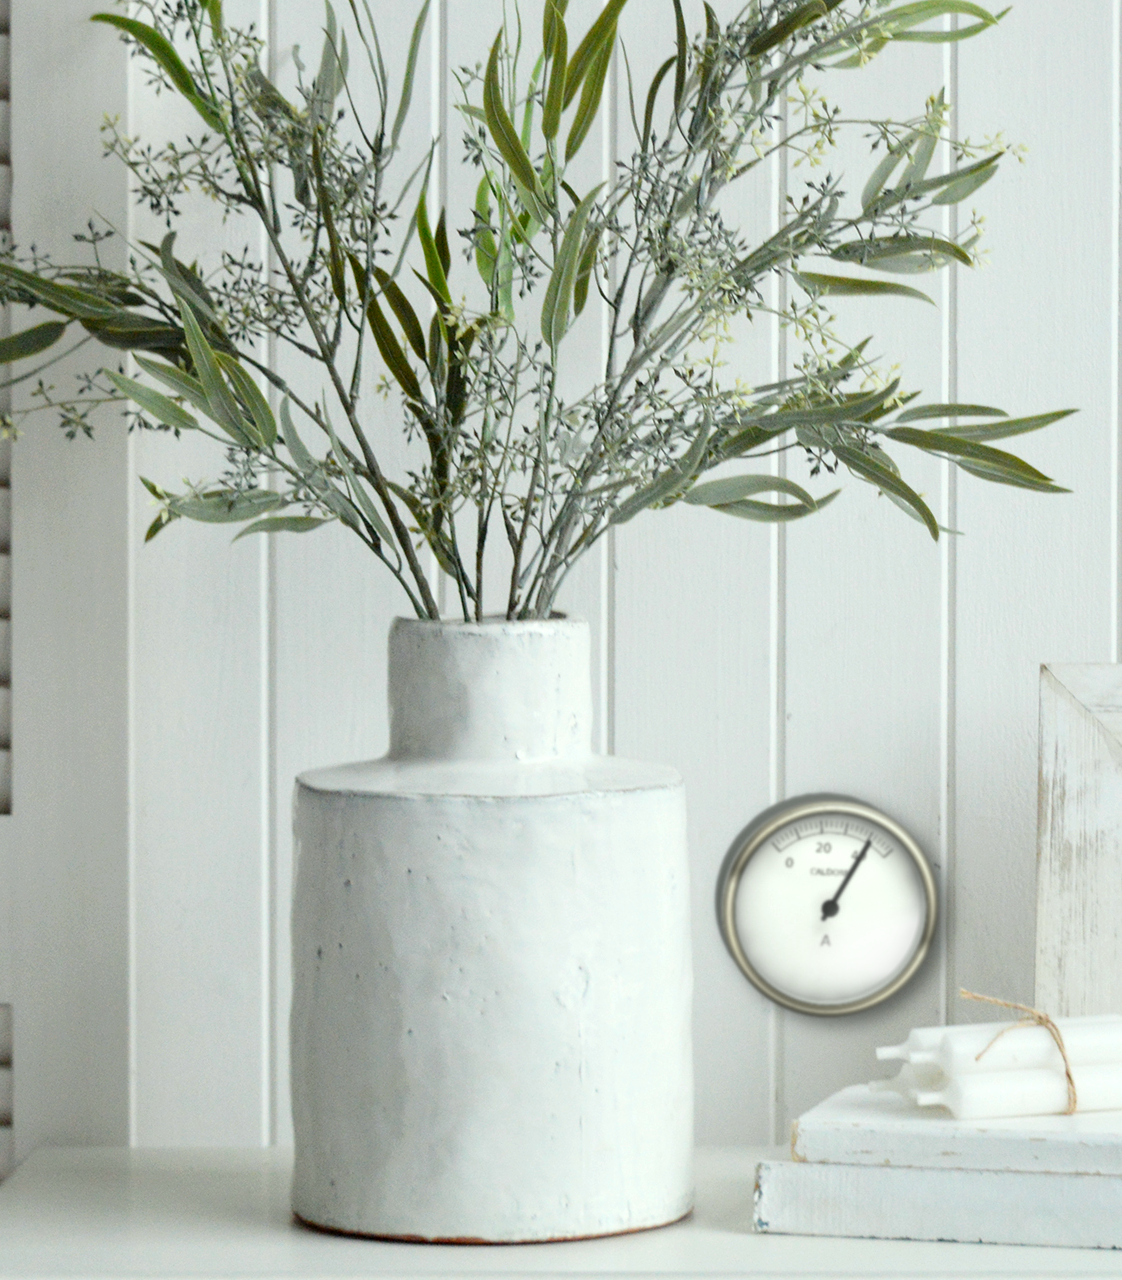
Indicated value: 40 A
